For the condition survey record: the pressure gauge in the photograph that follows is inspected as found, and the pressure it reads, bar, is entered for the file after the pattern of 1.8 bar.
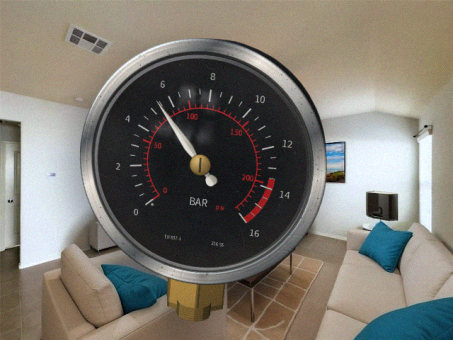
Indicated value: 5.5 bar
